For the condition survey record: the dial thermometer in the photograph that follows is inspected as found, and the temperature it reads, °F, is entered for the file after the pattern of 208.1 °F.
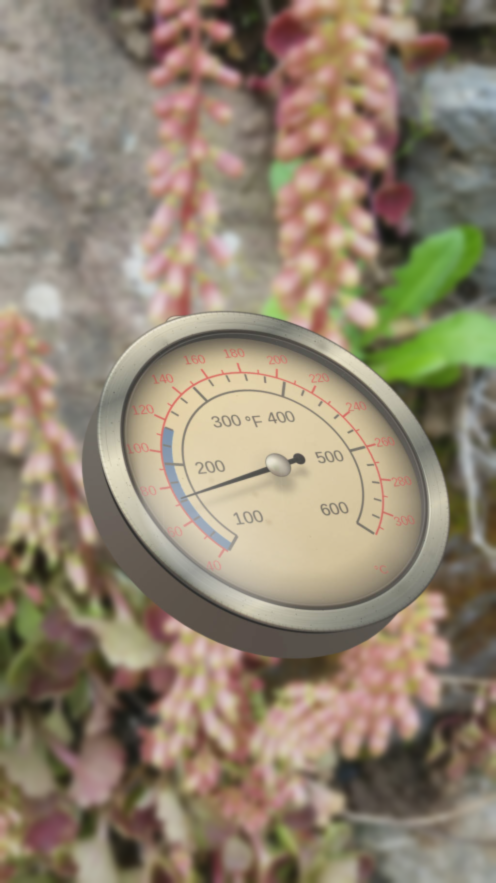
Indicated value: 160 °F
